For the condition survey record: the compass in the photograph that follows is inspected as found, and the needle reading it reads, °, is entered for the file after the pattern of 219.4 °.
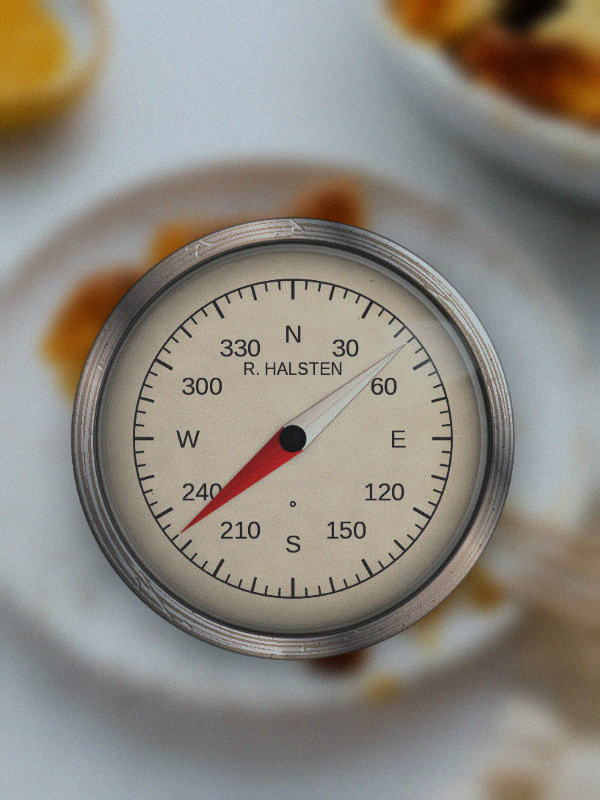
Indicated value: 230 °
